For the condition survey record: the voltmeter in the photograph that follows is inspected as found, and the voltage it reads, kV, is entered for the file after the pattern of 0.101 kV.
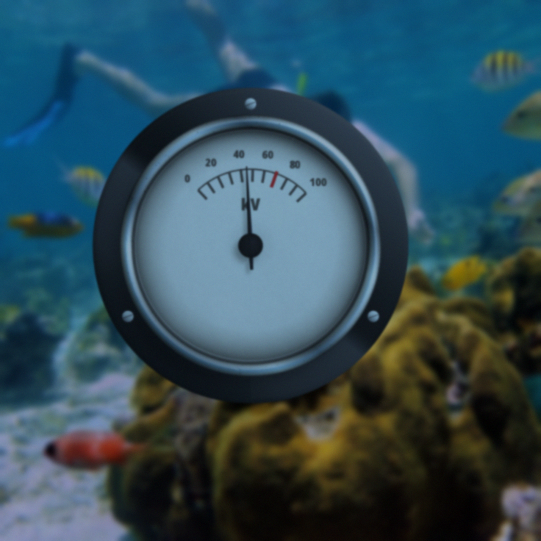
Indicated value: 45 kV
